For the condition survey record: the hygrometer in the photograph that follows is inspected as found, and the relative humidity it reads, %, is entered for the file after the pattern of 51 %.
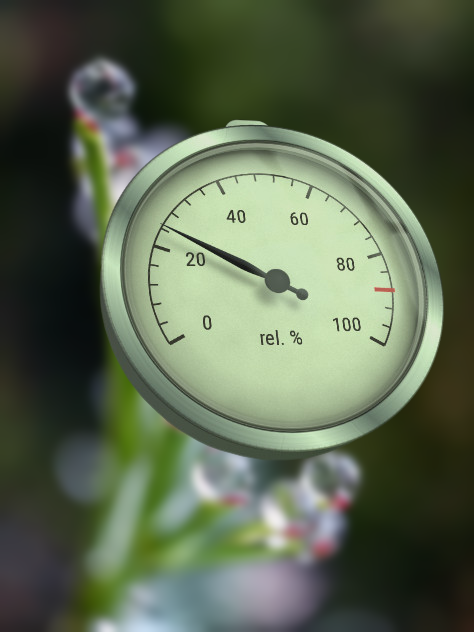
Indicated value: 24 %
